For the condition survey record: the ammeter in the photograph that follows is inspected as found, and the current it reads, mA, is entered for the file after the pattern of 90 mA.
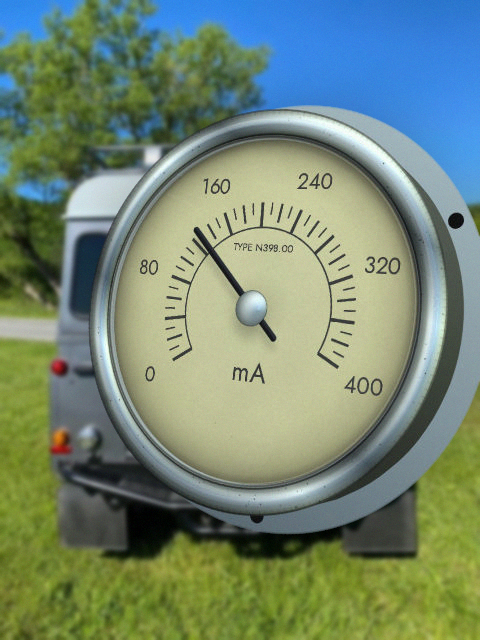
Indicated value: 130 mA
